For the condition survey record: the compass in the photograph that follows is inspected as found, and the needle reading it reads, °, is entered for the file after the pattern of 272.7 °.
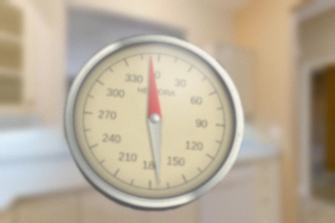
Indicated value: 352.5 °
